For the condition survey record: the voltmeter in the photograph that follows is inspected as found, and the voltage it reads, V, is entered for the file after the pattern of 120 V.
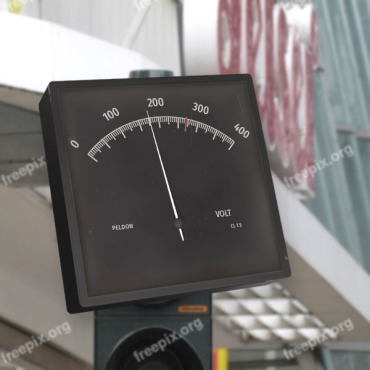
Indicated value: 175 V
